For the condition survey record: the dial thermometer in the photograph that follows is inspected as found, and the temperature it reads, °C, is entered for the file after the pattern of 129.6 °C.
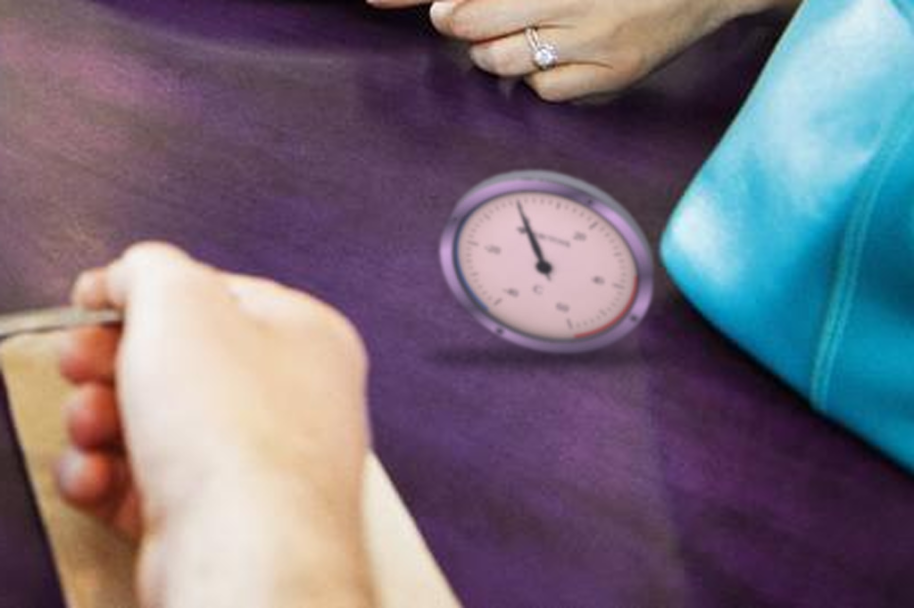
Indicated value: 0 °C
